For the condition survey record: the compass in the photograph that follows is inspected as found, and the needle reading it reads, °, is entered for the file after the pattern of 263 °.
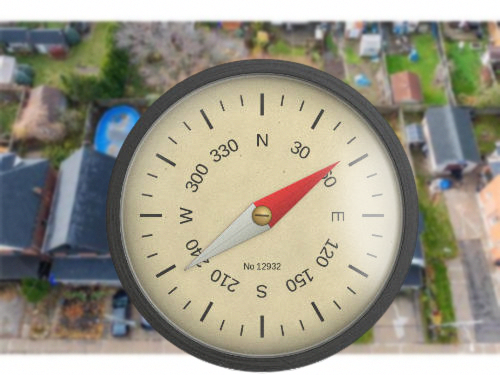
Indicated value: 55 °
